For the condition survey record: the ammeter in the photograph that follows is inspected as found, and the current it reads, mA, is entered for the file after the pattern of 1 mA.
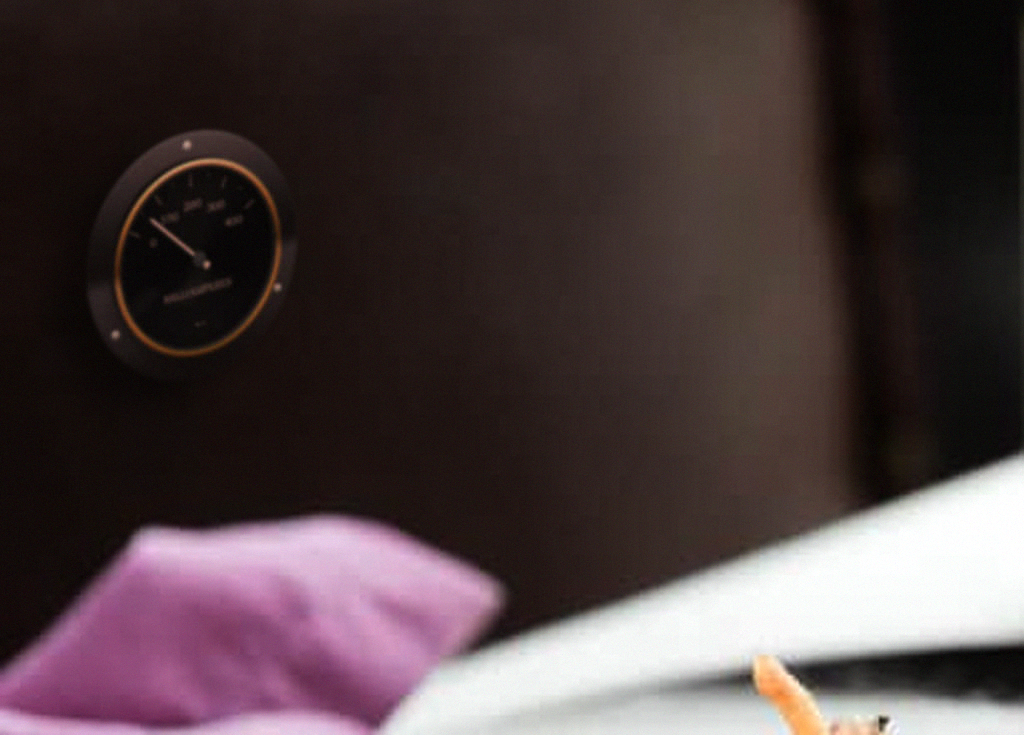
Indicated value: 50 mA
